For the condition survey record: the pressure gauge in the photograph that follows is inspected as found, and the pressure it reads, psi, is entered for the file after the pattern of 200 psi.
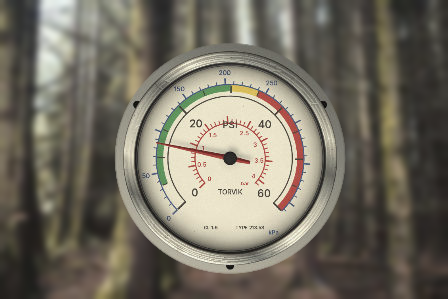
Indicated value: 12.5 psi
